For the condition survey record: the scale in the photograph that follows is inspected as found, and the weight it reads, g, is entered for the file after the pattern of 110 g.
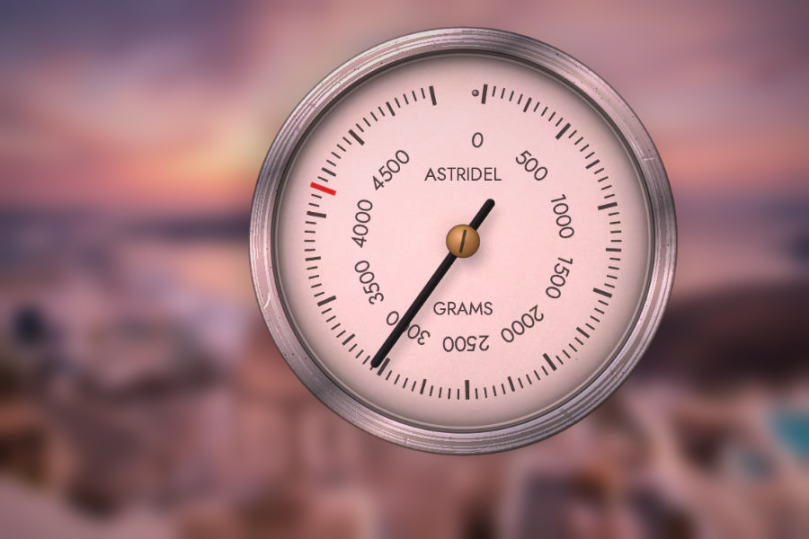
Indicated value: 3050 g
